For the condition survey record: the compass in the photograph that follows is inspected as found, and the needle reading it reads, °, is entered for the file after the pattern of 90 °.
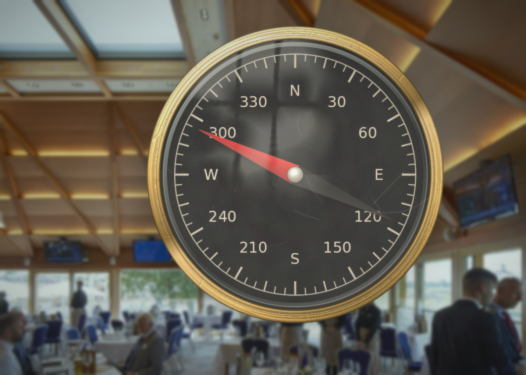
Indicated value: 295 °
